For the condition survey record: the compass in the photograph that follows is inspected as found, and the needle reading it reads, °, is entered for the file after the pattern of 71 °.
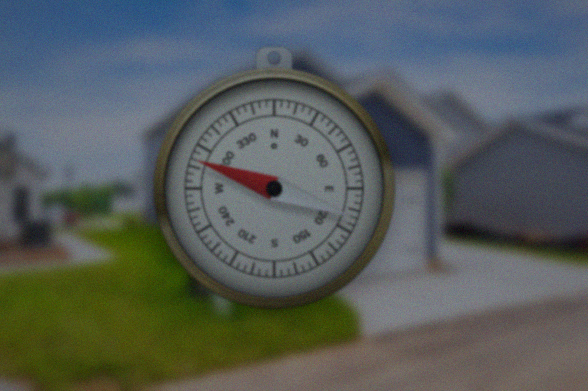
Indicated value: 290 °
